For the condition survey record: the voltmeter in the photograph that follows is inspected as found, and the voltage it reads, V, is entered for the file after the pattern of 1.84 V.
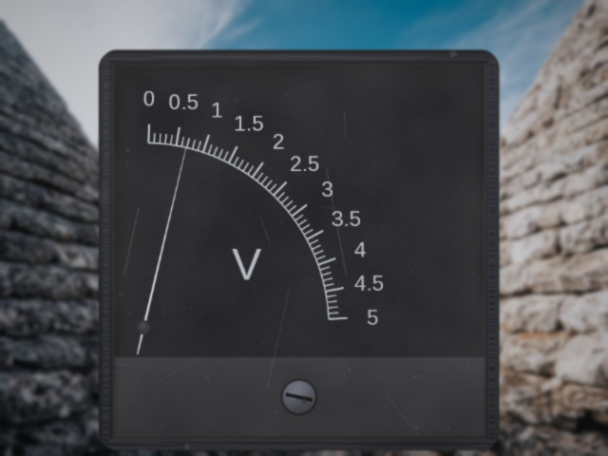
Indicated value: 0.7 V
